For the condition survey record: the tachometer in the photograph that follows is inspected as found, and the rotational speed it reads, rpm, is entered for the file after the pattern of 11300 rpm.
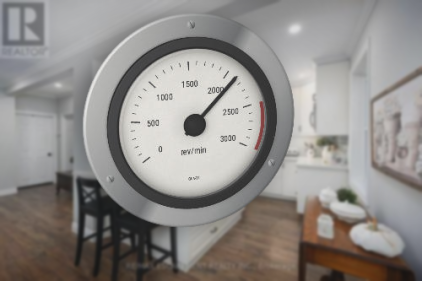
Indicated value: 2100 rpm
